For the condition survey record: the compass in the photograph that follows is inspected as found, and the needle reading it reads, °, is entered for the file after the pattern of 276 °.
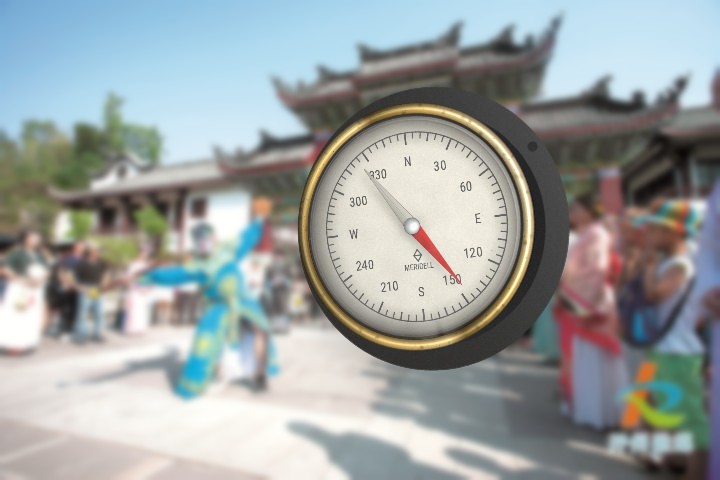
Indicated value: 145 °
